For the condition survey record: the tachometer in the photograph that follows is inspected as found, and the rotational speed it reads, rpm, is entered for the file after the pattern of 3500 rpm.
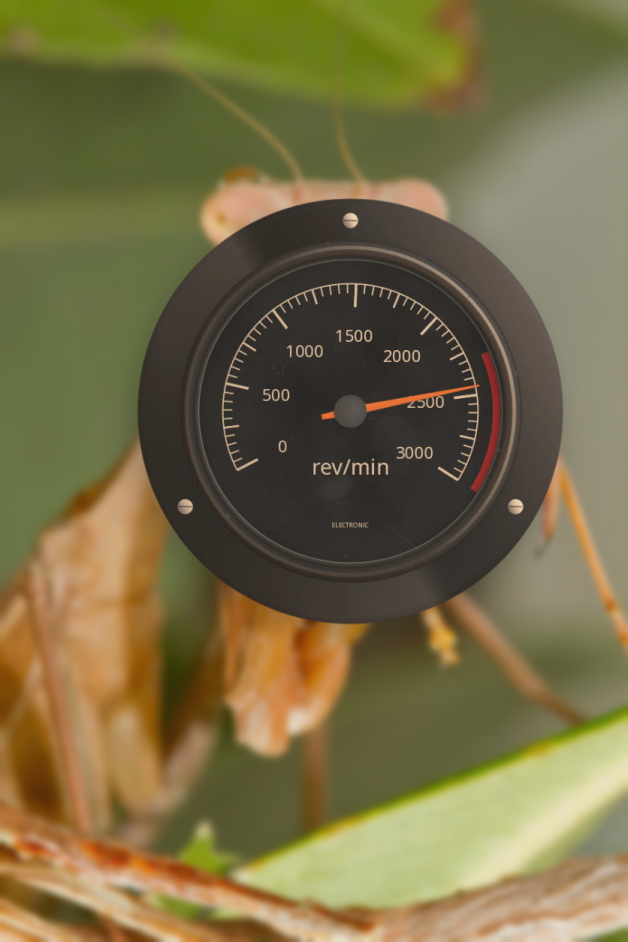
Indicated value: 2450 rpm
